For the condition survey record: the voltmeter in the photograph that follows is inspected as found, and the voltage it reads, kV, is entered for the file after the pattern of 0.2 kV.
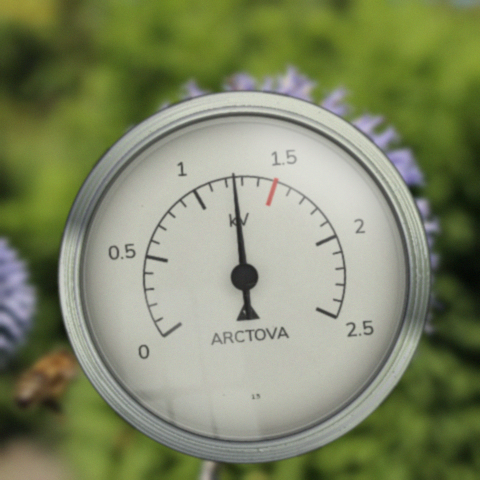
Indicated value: 1.25 kV
